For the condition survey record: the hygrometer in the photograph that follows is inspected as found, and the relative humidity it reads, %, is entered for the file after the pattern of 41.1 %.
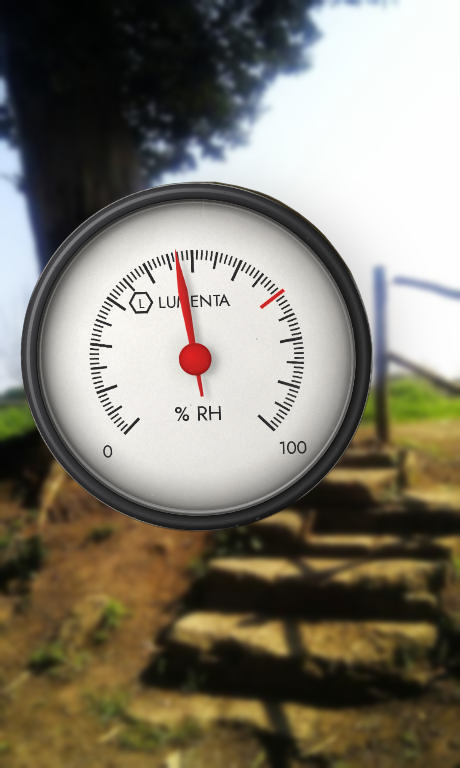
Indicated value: 47 %
